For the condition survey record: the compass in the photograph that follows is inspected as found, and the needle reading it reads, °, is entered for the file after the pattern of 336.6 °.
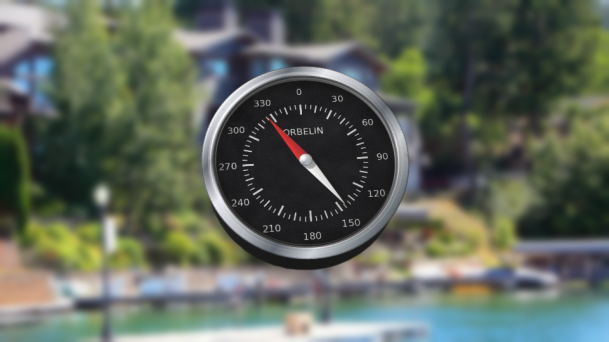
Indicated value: 325 °
